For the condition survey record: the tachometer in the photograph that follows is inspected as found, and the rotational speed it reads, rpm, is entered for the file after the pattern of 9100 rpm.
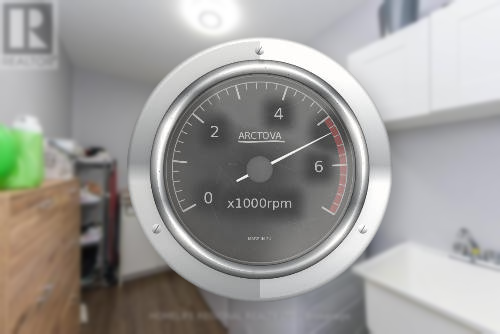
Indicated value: 5300 rpm
